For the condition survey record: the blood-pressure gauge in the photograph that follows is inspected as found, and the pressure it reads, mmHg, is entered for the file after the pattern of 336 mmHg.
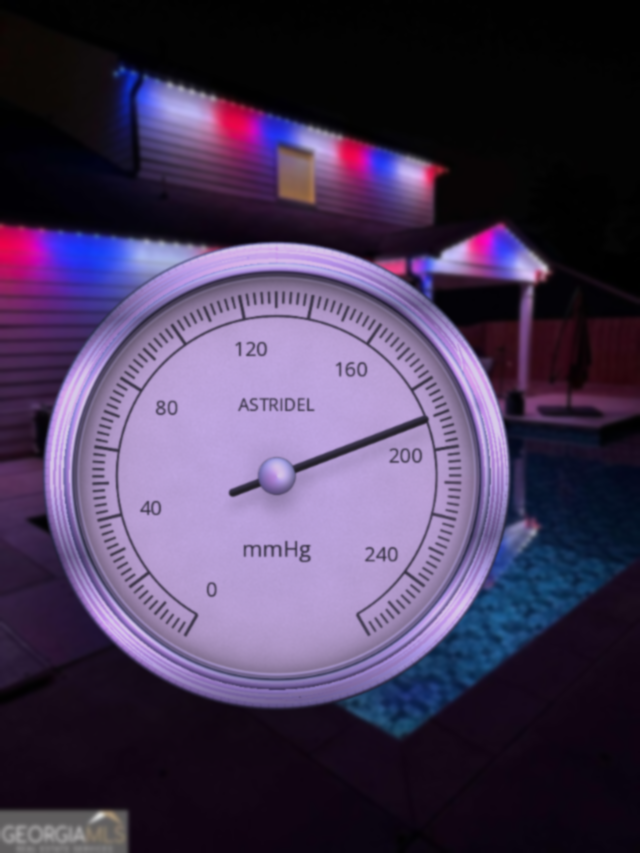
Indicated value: 190 mmHg
